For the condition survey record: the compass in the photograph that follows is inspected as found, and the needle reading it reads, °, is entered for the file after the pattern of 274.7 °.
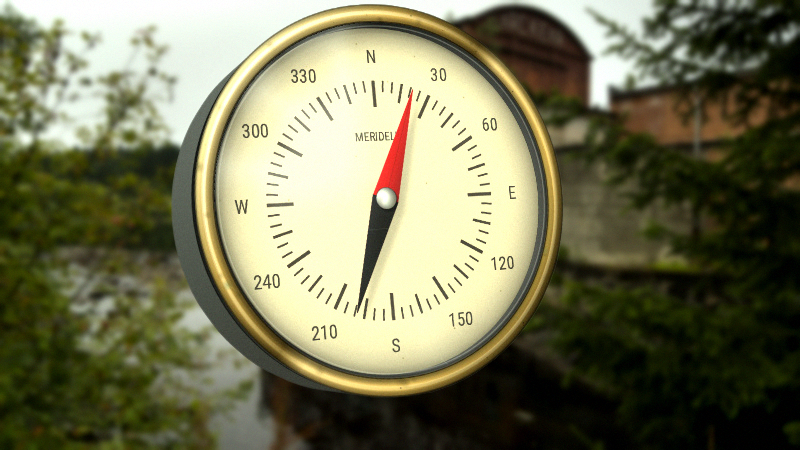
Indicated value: 20 °
